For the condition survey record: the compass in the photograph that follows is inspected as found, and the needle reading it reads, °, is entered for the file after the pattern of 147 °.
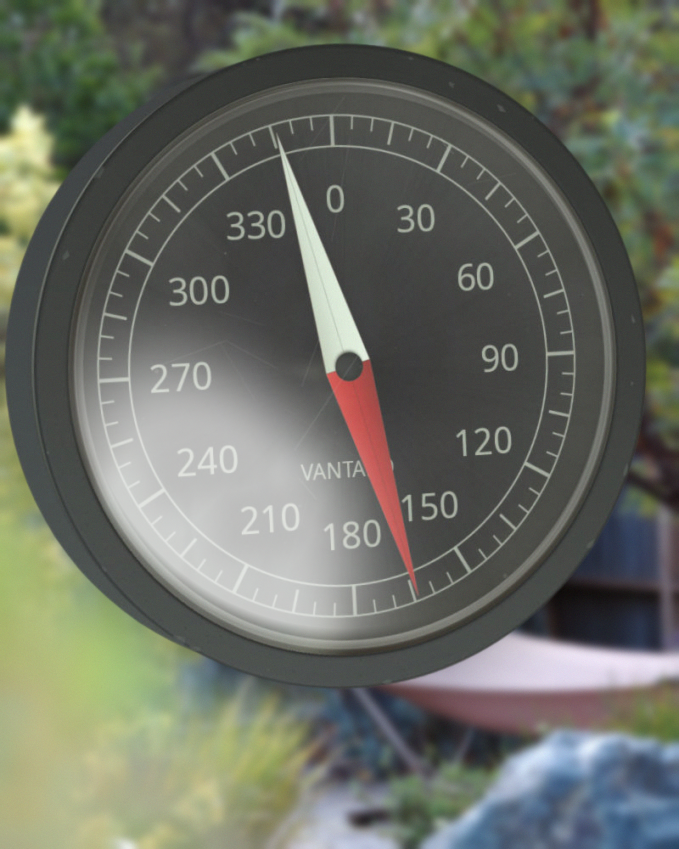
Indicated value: 165 °
